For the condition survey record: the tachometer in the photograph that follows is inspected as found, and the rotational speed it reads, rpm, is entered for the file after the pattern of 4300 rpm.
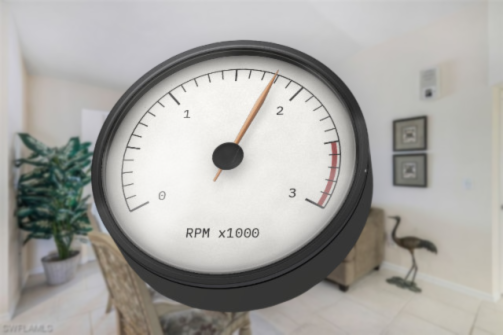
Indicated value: 1800 rpm
